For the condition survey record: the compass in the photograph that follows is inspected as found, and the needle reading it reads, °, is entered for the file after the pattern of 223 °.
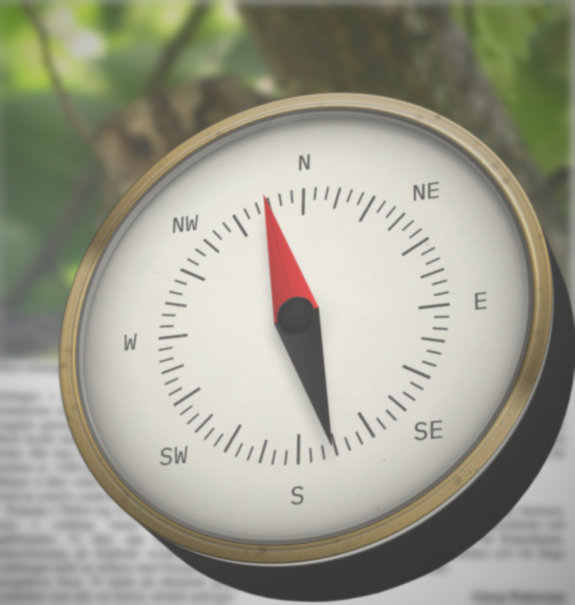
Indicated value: 345 °
